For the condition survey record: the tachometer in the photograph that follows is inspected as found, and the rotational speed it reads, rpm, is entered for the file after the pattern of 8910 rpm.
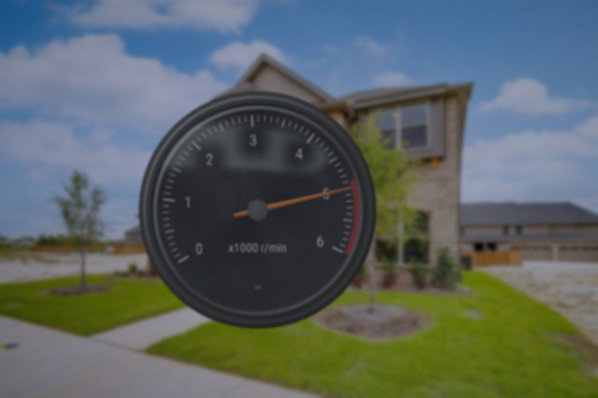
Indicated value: 5000 rpm
